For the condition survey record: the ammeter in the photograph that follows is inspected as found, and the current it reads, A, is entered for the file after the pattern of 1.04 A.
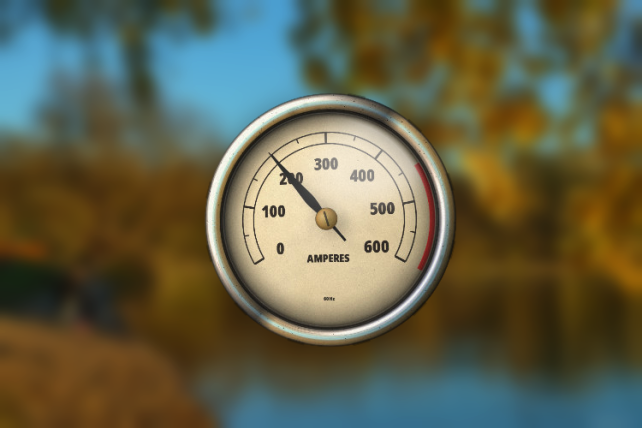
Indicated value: 200 A
